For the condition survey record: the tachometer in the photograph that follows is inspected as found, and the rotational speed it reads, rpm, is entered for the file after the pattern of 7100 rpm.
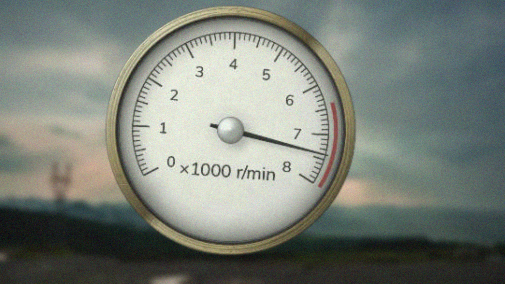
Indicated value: 7400 rpm
